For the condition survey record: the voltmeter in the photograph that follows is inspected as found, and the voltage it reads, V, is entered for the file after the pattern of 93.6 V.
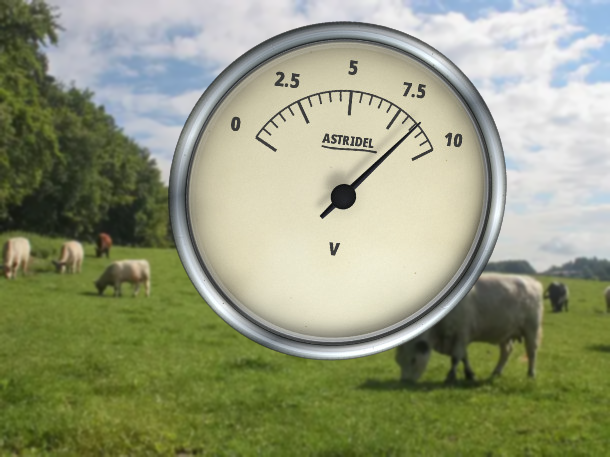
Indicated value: 8.5 V
